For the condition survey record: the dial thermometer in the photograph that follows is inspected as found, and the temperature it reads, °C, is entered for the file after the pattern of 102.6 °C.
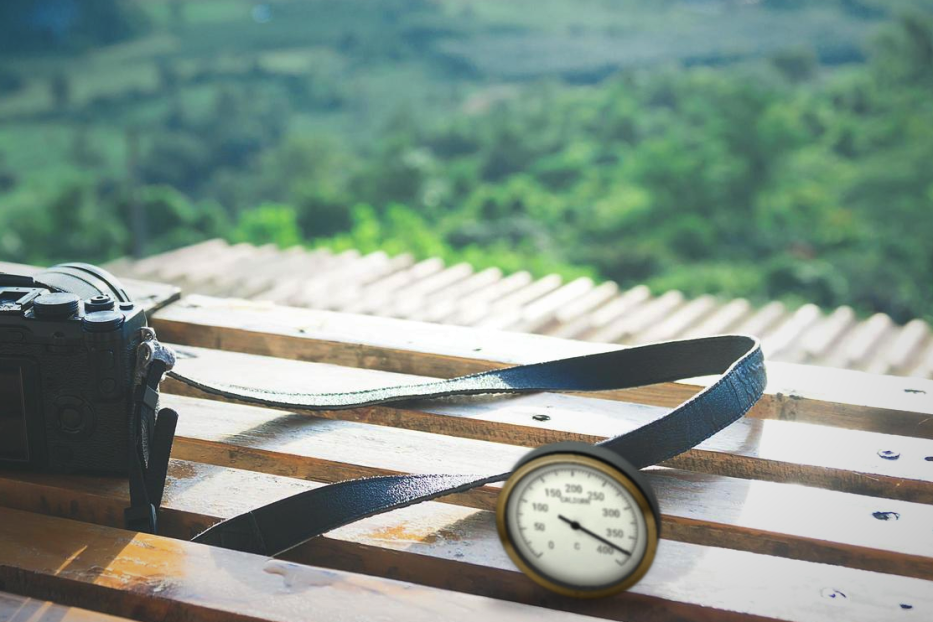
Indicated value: 375 °C
